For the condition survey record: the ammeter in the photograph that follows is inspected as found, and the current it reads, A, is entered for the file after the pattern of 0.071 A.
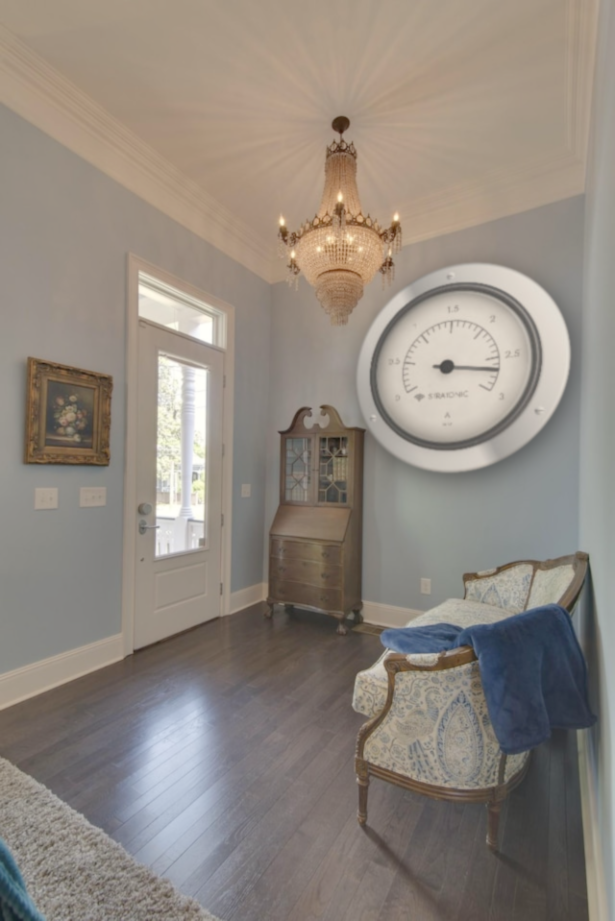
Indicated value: 2.7 A
